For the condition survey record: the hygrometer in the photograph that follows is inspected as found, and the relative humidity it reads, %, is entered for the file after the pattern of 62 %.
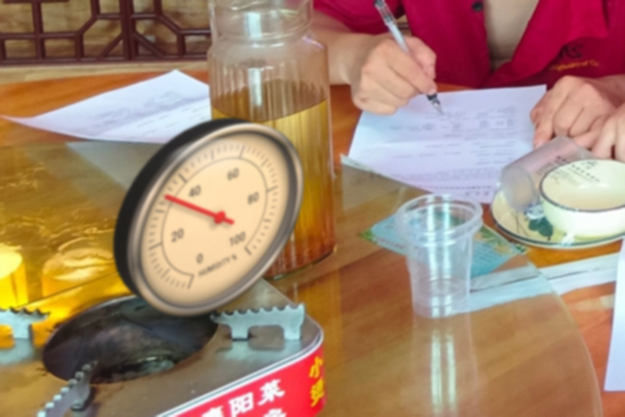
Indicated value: 34 %
